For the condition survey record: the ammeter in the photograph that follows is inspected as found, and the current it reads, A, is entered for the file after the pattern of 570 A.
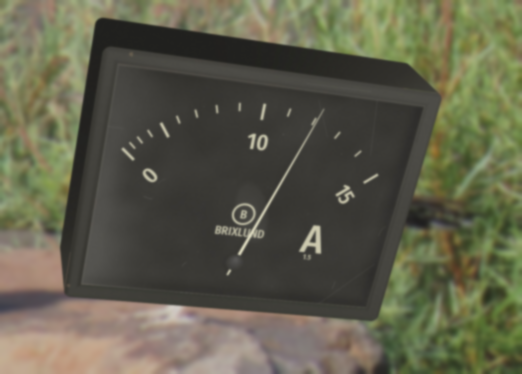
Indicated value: 12 A
